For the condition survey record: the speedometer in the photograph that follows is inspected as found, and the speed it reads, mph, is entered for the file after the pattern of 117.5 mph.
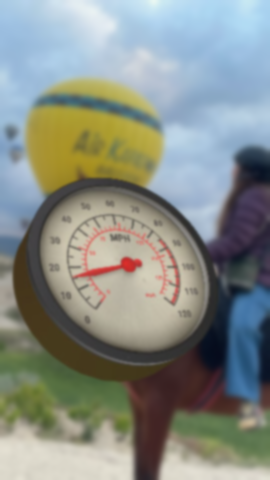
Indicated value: 15 mph
